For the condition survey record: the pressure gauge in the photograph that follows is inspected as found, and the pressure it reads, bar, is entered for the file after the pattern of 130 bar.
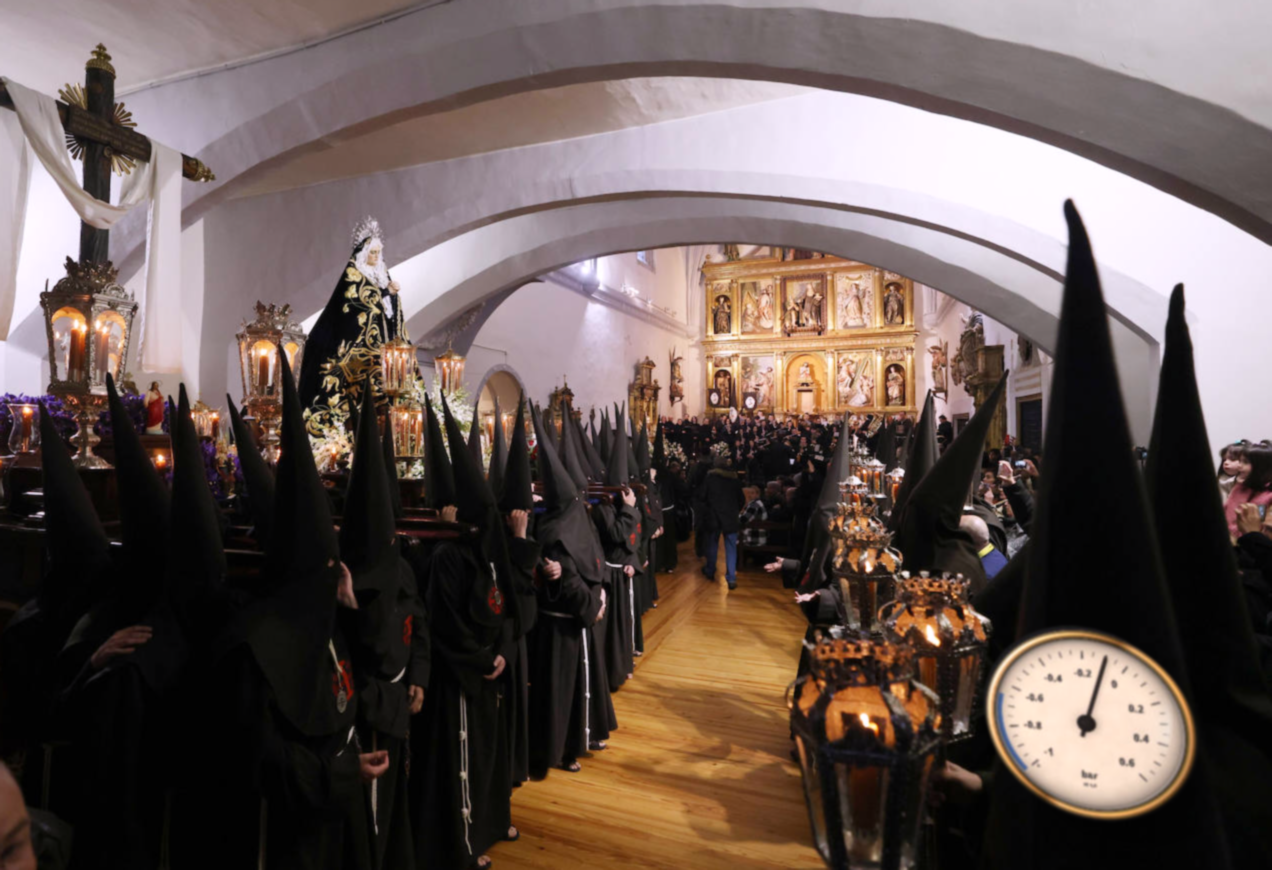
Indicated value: -0.1 bar
